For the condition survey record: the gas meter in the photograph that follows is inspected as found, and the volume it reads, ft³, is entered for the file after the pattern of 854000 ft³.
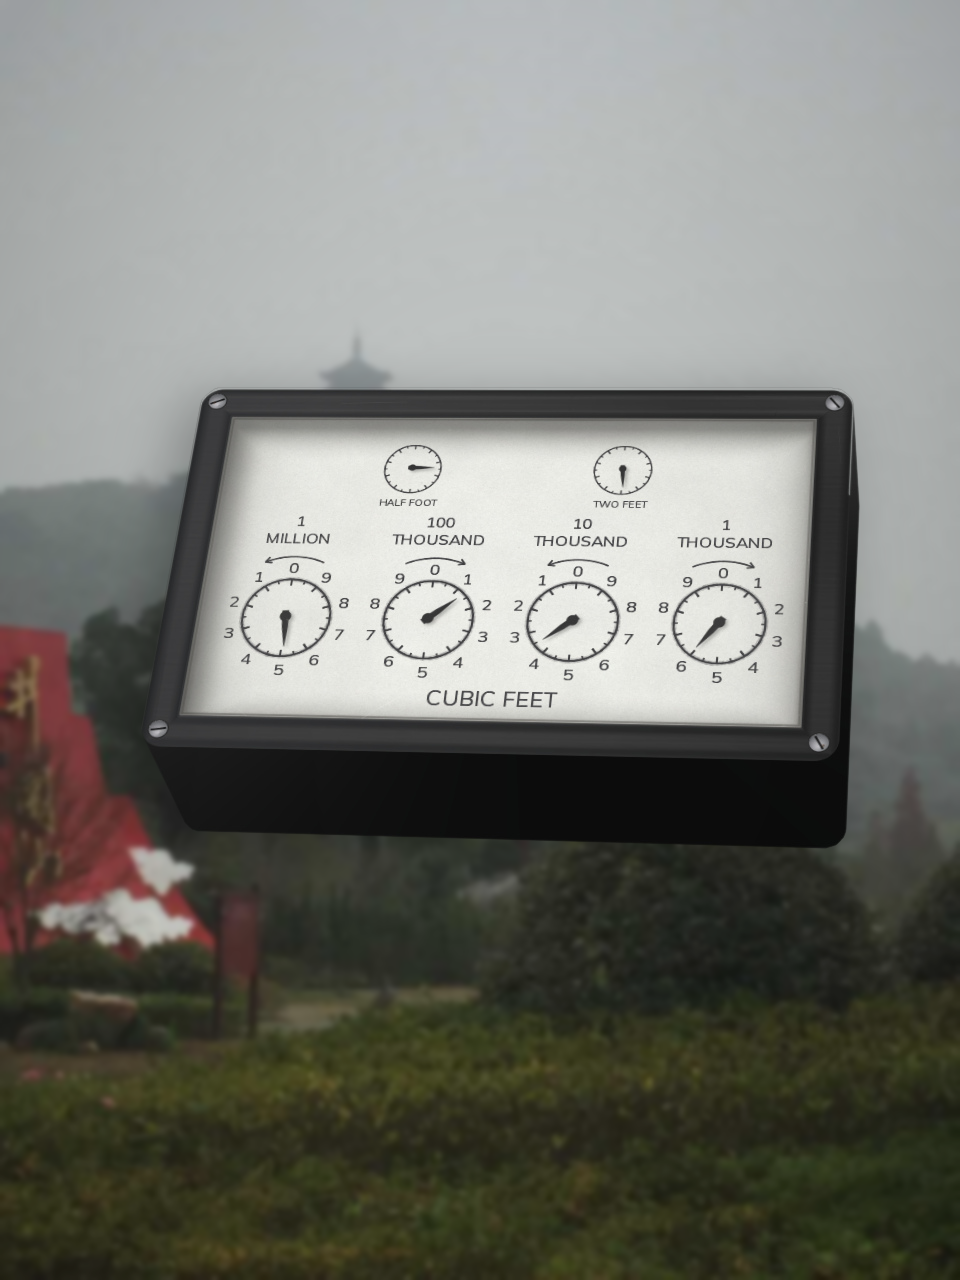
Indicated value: 513600 ft³
